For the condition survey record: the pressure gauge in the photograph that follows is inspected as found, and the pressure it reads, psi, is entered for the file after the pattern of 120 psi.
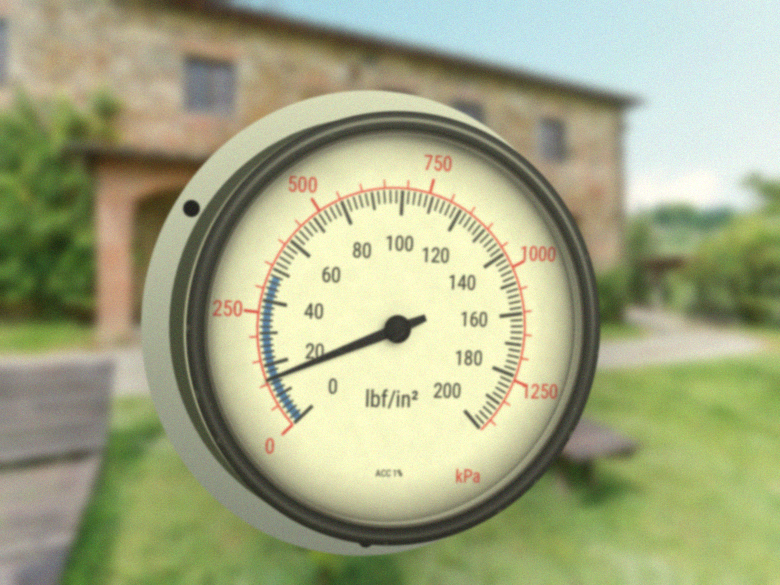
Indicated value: 16 psi
